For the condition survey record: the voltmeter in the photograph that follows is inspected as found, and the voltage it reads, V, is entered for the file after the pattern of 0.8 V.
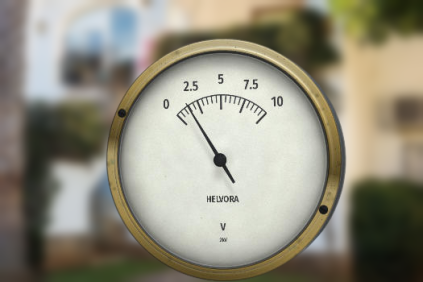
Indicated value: 1.5 V
